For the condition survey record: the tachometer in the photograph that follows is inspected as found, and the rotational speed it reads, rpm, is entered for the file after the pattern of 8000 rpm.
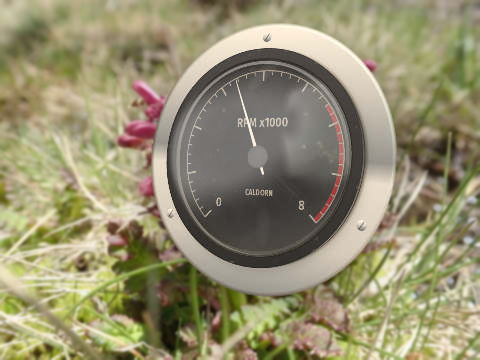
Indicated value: 3400 rpm
